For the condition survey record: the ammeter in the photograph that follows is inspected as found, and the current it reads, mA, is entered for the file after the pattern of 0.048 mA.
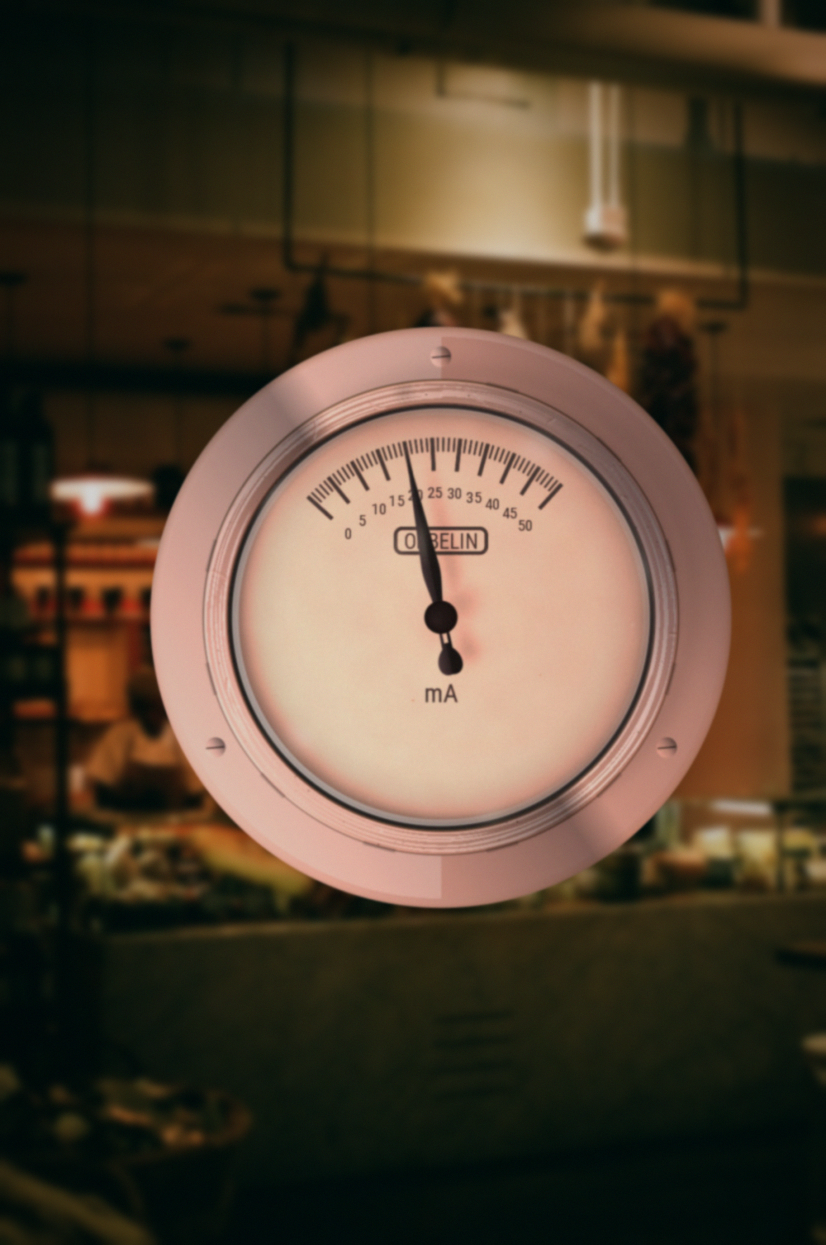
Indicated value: 20 mA
